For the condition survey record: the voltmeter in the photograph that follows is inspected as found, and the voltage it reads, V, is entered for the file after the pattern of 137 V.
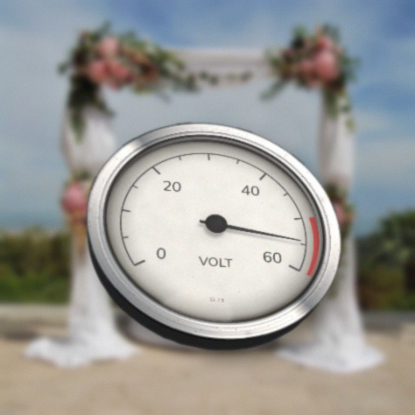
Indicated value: 55 V
